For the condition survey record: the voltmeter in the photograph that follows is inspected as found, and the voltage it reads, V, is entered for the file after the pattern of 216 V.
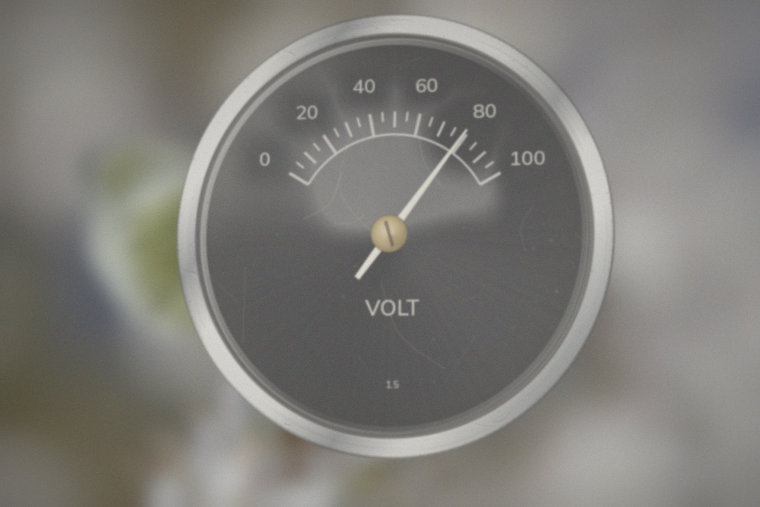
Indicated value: 80 V
